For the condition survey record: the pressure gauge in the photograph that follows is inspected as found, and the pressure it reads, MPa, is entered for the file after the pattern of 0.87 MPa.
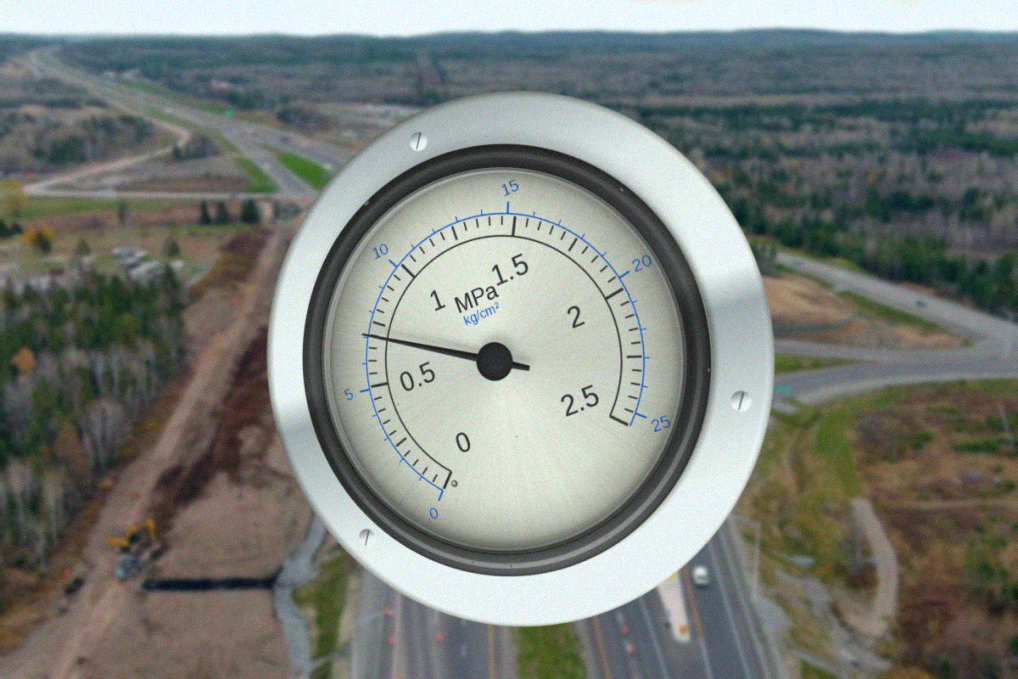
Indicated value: 0.7 MPa
